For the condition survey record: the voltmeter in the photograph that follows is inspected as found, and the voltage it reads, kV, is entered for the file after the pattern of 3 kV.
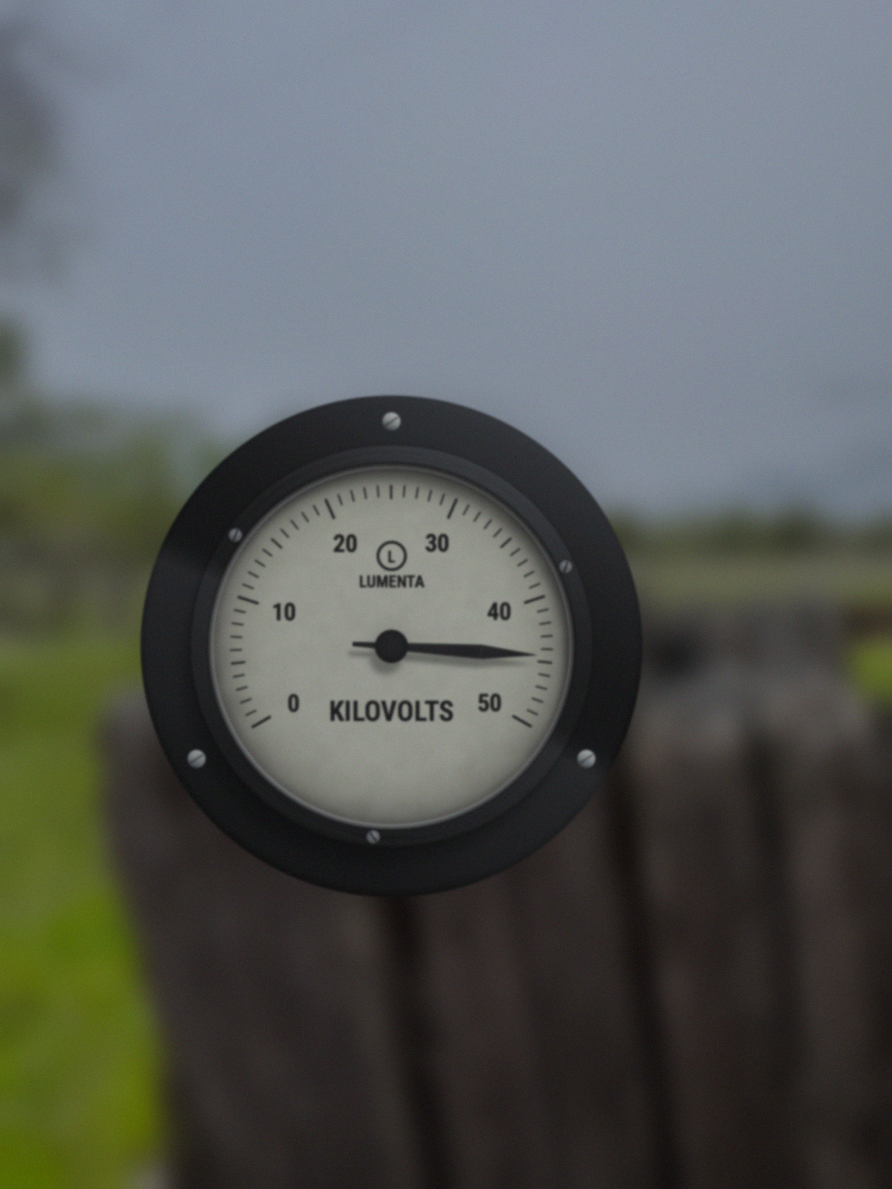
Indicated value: 44.5 kV
